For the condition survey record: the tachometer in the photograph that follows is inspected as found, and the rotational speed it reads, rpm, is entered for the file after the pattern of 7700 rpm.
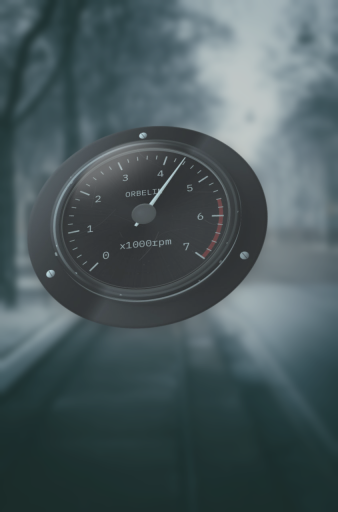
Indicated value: 4400 rpm
